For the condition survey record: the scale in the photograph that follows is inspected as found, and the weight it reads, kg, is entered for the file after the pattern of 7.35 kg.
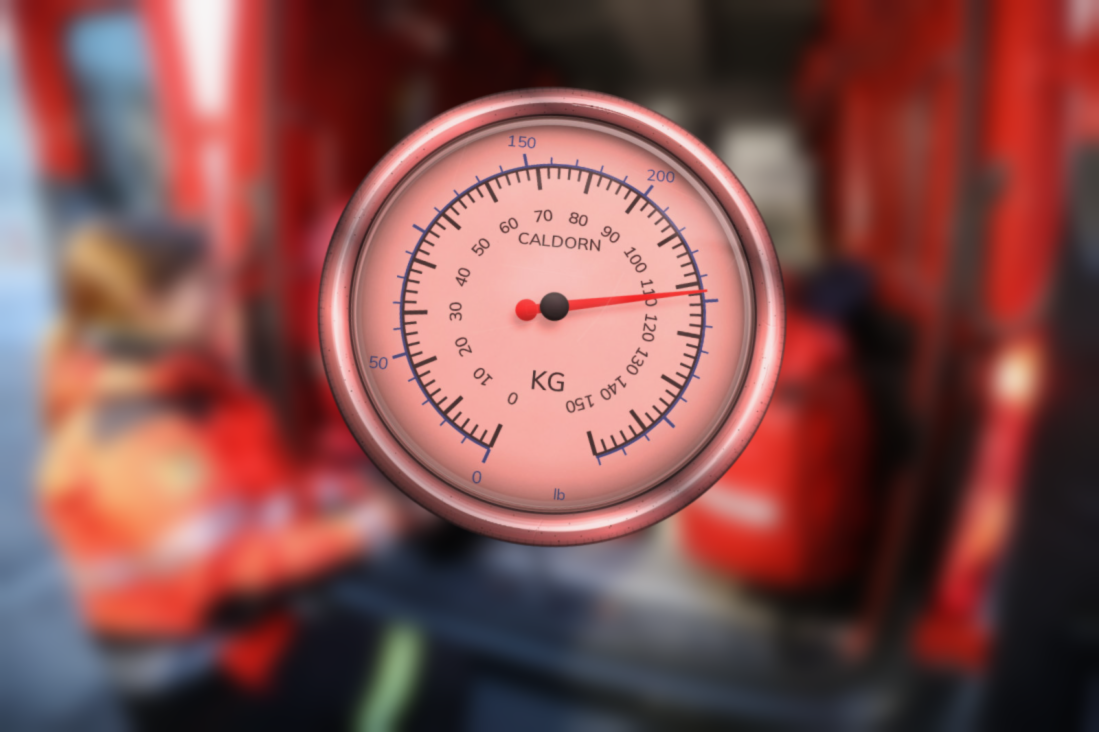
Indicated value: 112 kg
